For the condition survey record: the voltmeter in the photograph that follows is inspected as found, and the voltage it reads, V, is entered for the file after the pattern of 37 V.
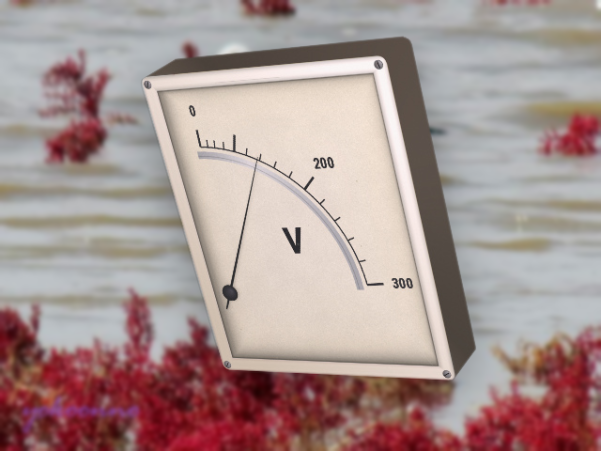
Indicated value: 140 V
